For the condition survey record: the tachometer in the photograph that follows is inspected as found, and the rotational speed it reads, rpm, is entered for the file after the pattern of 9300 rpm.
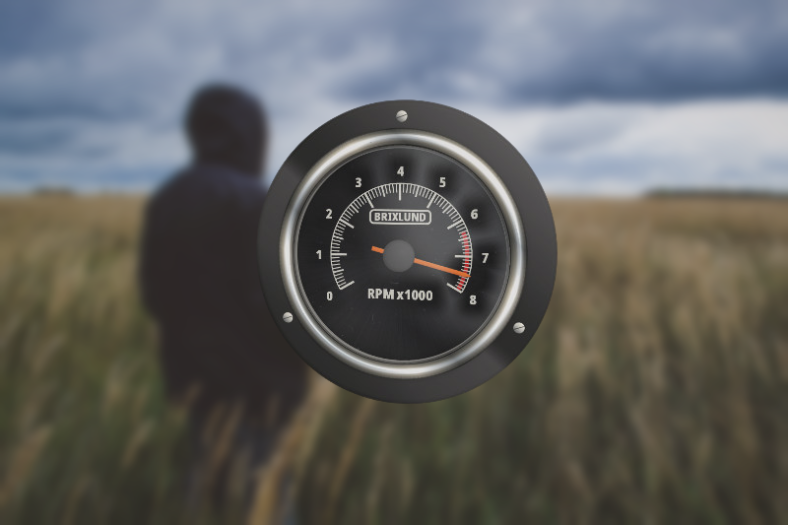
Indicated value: 7500 rpm
